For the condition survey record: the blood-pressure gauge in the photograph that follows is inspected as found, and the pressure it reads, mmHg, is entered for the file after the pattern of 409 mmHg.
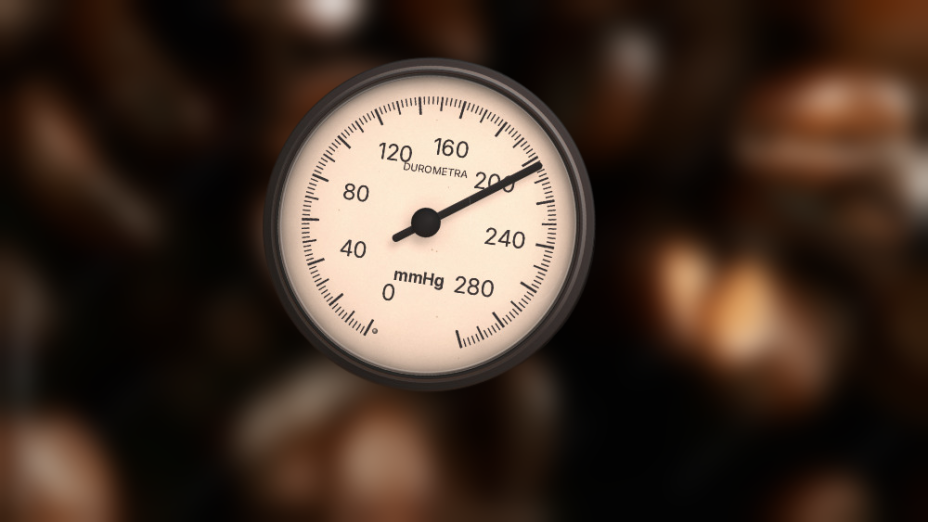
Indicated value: 204 mmHg
